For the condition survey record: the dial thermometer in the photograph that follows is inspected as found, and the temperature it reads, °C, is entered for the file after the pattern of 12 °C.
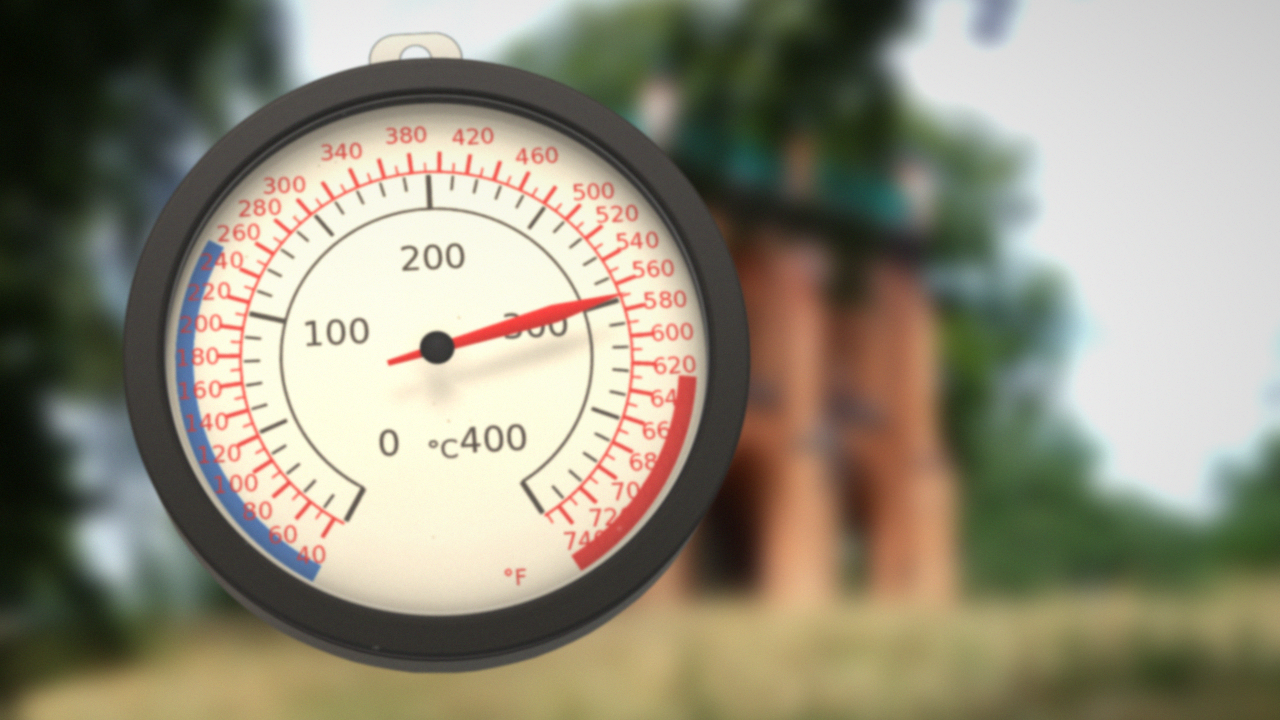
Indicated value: 300 °C
